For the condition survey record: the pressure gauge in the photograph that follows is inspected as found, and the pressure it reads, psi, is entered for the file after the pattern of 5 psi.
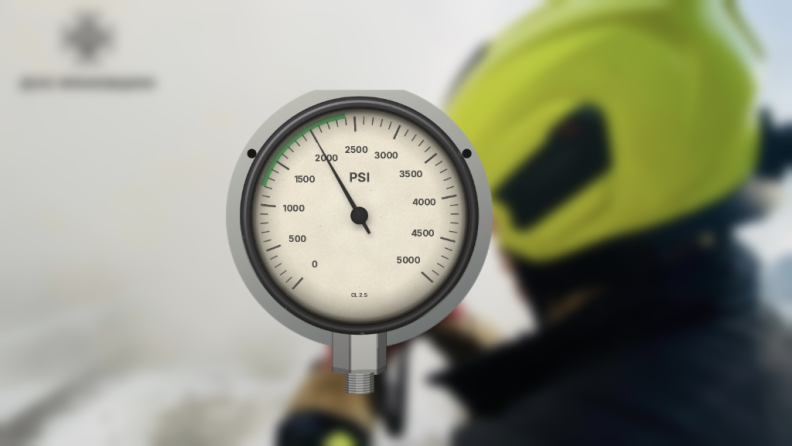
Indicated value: 2000 psi
